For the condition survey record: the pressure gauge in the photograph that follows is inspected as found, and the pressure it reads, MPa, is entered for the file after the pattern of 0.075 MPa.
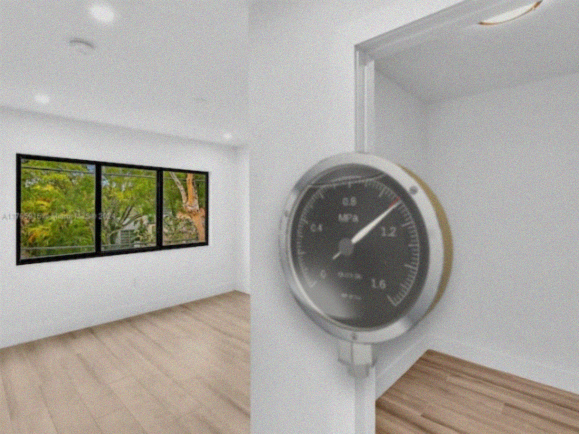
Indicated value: 1.1 MPa
